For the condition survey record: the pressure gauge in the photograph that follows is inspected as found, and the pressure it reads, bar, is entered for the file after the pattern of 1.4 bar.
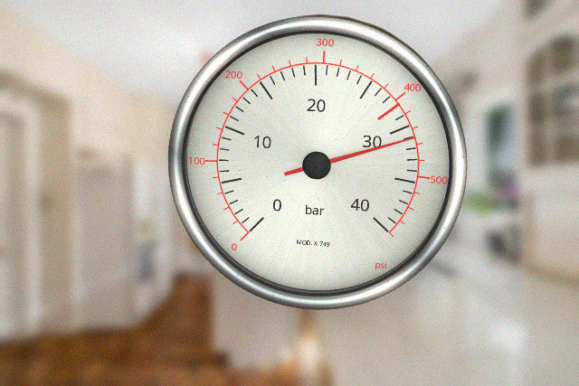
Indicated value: 31 bar
